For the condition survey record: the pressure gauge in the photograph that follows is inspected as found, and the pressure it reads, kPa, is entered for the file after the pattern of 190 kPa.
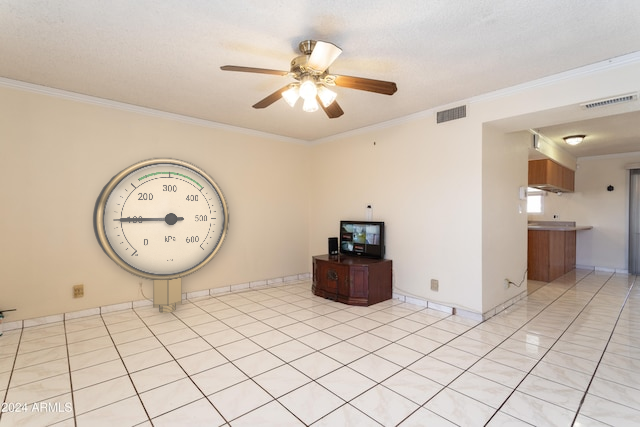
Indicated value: 100 kPa
